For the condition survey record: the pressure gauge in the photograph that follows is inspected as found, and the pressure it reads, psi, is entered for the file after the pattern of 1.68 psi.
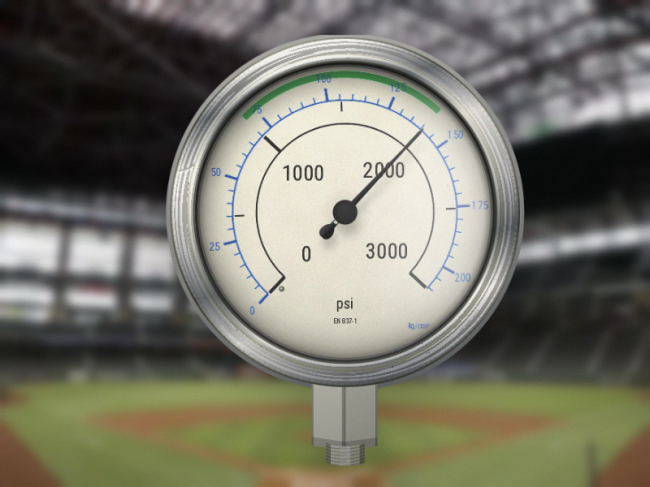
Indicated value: 2000 psi
